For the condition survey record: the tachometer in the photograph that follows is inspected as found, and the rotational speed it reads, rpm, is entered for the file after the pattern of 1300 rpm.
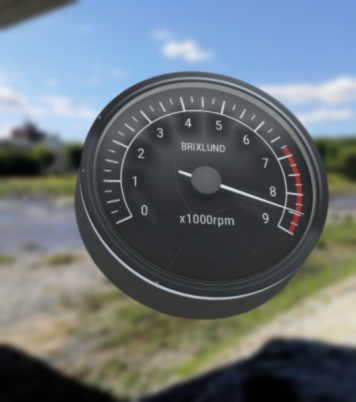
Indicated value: 8500 rpm
